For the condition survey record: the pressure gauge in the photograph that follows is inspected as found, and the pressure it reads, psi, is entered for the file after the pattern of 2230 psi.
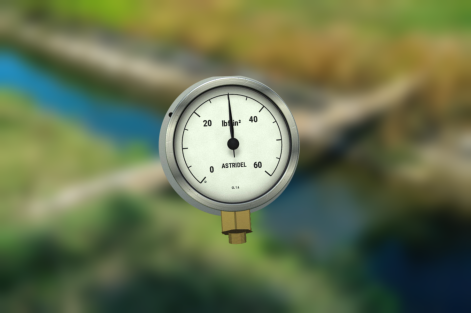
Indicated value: 30 psi
